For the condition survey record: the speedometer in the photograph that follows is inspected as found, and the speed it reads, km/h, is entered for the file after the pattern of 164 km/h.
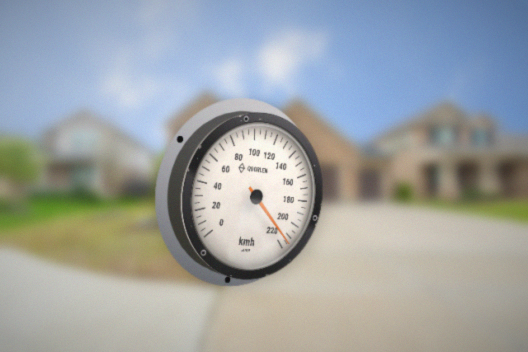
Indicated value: 215 km/h
